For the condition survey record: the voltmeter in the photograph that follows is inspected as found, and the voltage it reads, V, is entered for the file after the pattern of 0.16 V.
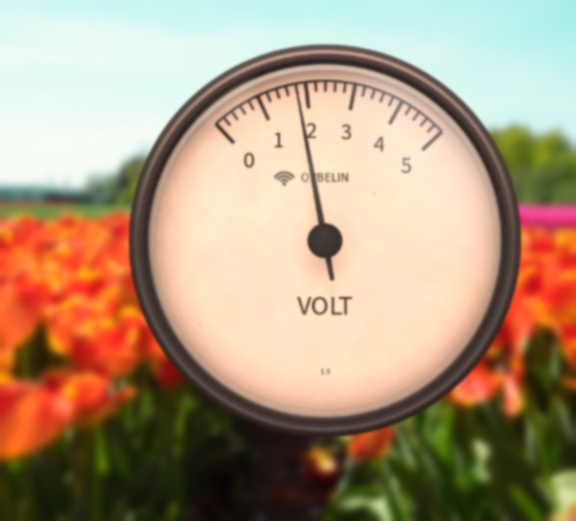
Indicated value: 1.8 V
